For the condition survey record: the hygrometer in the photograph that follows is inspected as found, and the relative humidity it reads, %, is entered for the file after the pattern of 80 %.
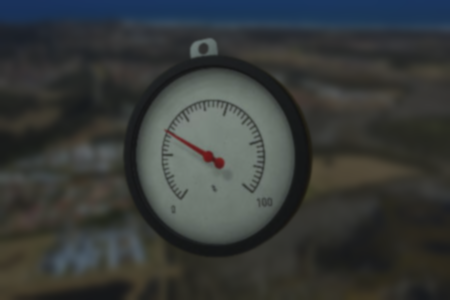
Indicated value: 30 %
